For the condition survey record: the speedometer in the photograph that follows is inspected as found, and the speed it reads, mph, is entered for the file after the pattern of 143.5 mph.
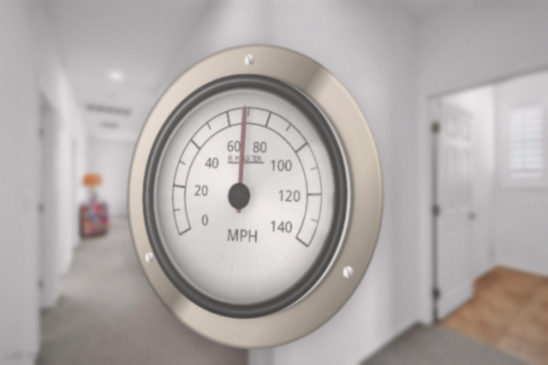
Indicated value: 70 mph
